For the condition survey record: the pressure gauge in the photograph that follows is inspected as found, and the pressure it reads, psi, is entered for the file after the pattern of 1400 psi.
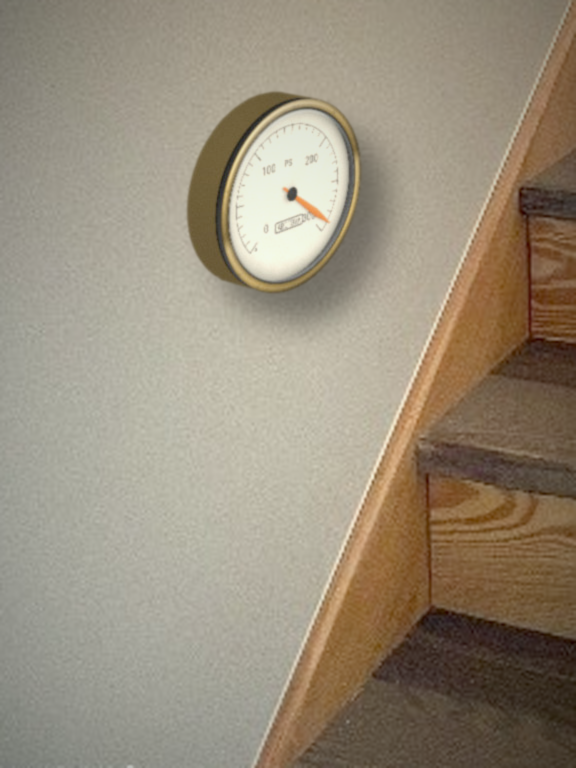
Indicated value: 290 psi
